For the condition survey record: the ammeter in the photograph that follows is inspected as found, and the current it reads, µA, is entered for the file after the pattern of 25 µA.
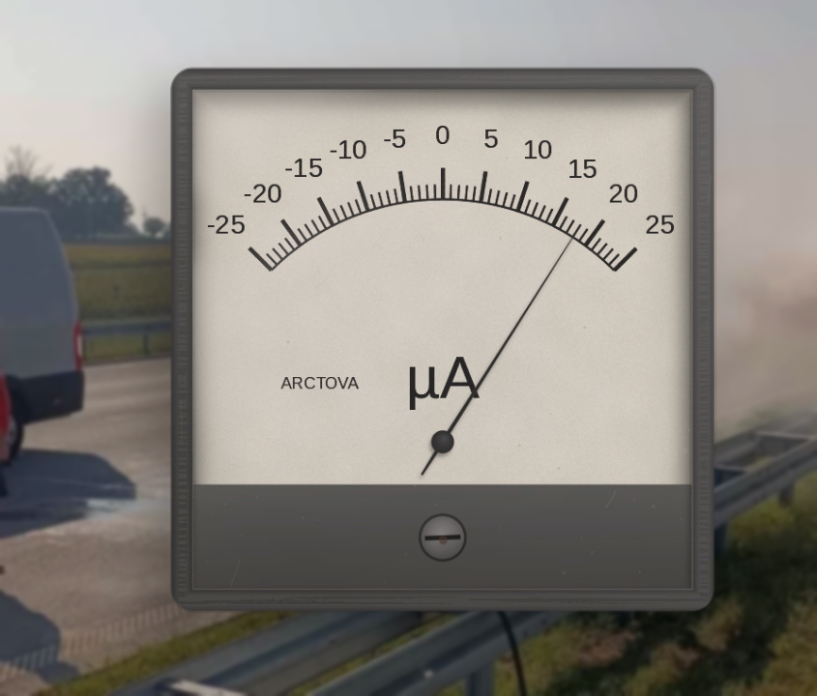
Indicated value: 18 µA
